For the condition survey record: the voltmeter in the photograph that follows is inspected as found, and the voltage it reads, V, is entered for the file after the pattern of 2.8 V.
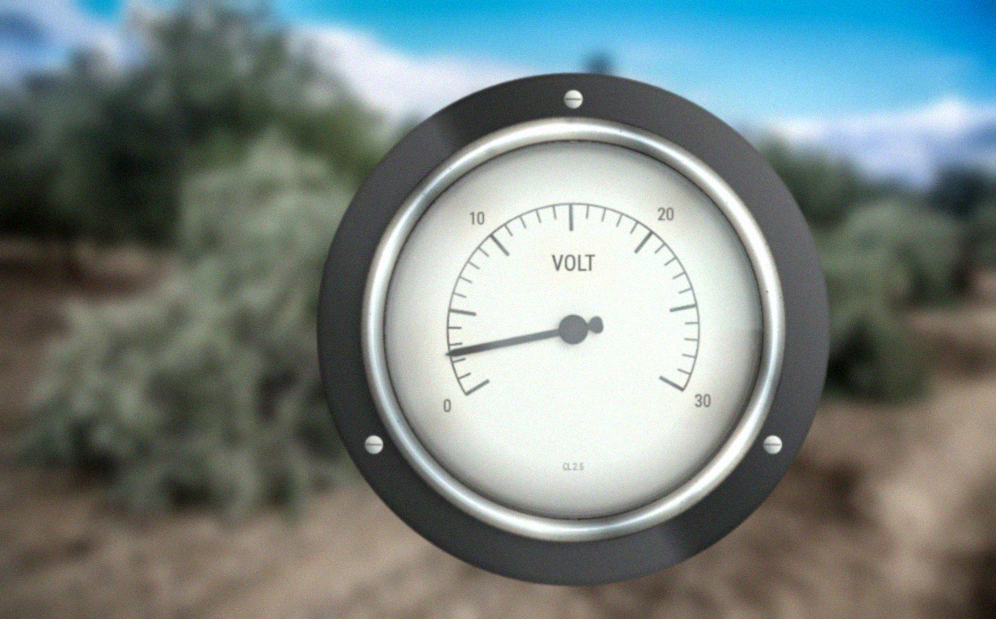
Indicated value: 2.5 V
